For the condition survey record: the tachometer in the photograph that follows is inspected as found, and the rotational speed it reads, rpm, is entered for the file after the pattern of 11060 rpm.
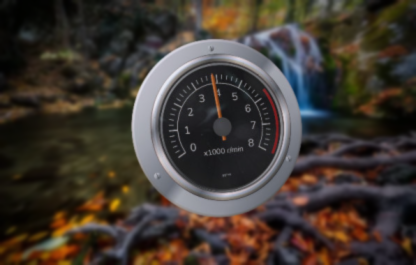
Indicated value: 3800 rpm
